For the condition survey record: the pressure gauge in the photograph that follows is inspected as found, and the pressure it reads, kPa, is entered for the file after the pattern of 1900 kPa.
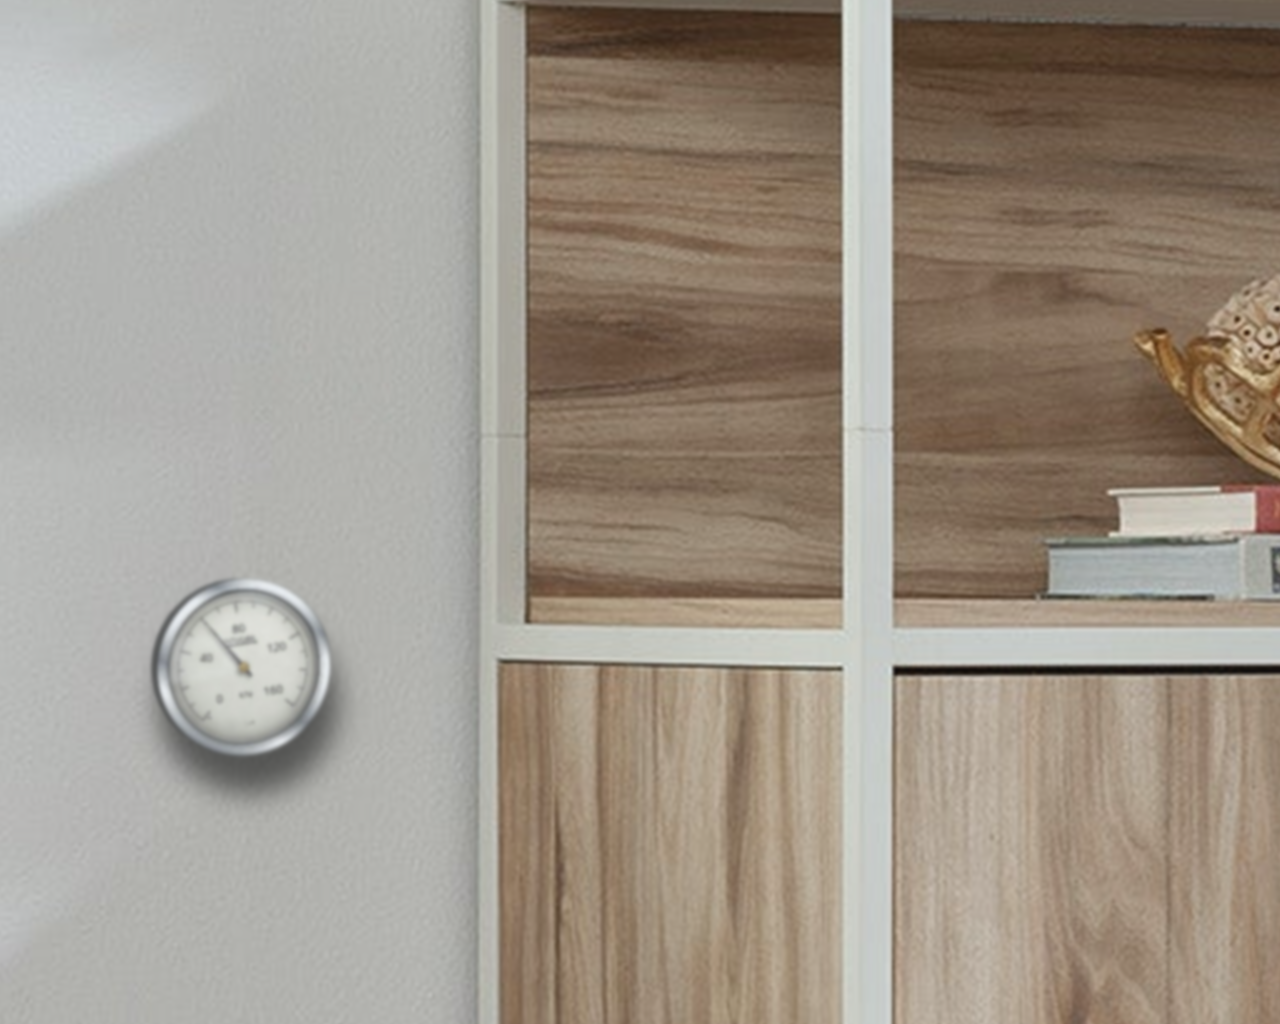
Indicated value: 60 kPa
